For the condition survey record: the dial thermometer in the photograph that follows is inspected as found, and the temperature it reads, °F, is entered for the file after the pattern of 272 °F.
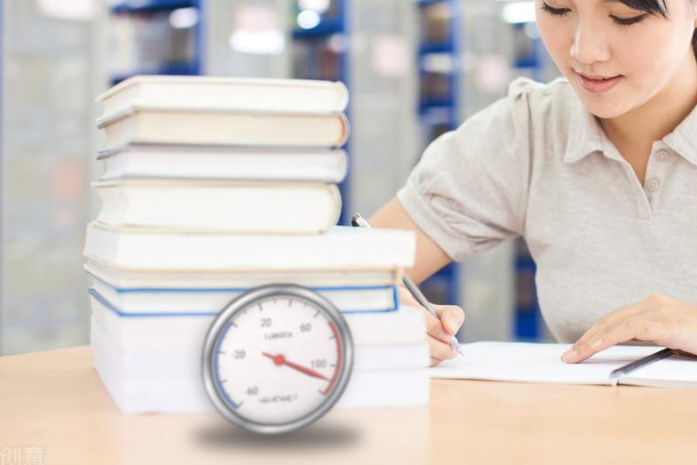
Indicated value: 110 °F
